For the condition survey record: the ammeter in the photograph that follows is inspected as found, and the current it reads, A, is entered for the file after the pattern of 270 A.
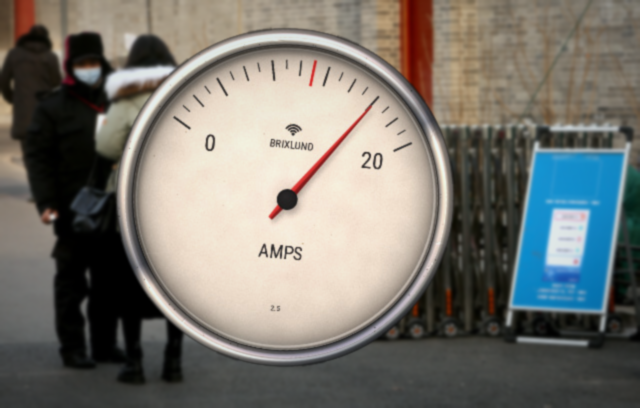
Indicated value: 16 A
